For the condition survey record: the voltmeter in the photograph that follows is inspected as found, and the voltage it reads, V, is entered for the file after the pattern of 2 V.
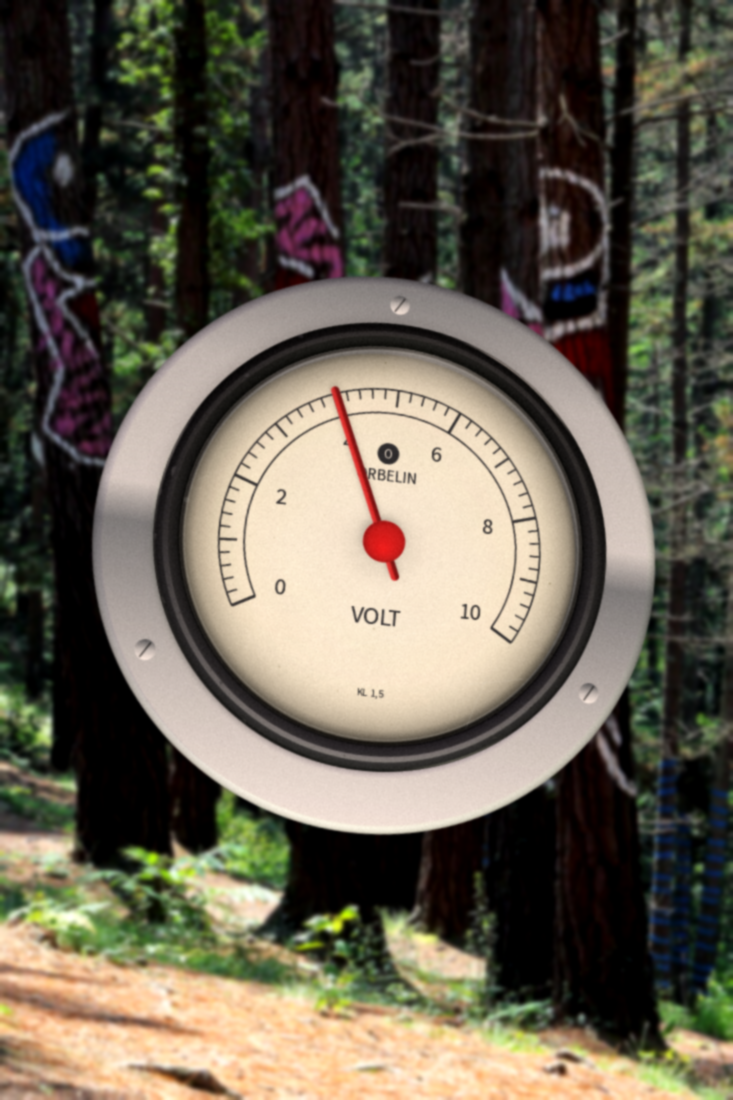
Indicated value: 4 V
